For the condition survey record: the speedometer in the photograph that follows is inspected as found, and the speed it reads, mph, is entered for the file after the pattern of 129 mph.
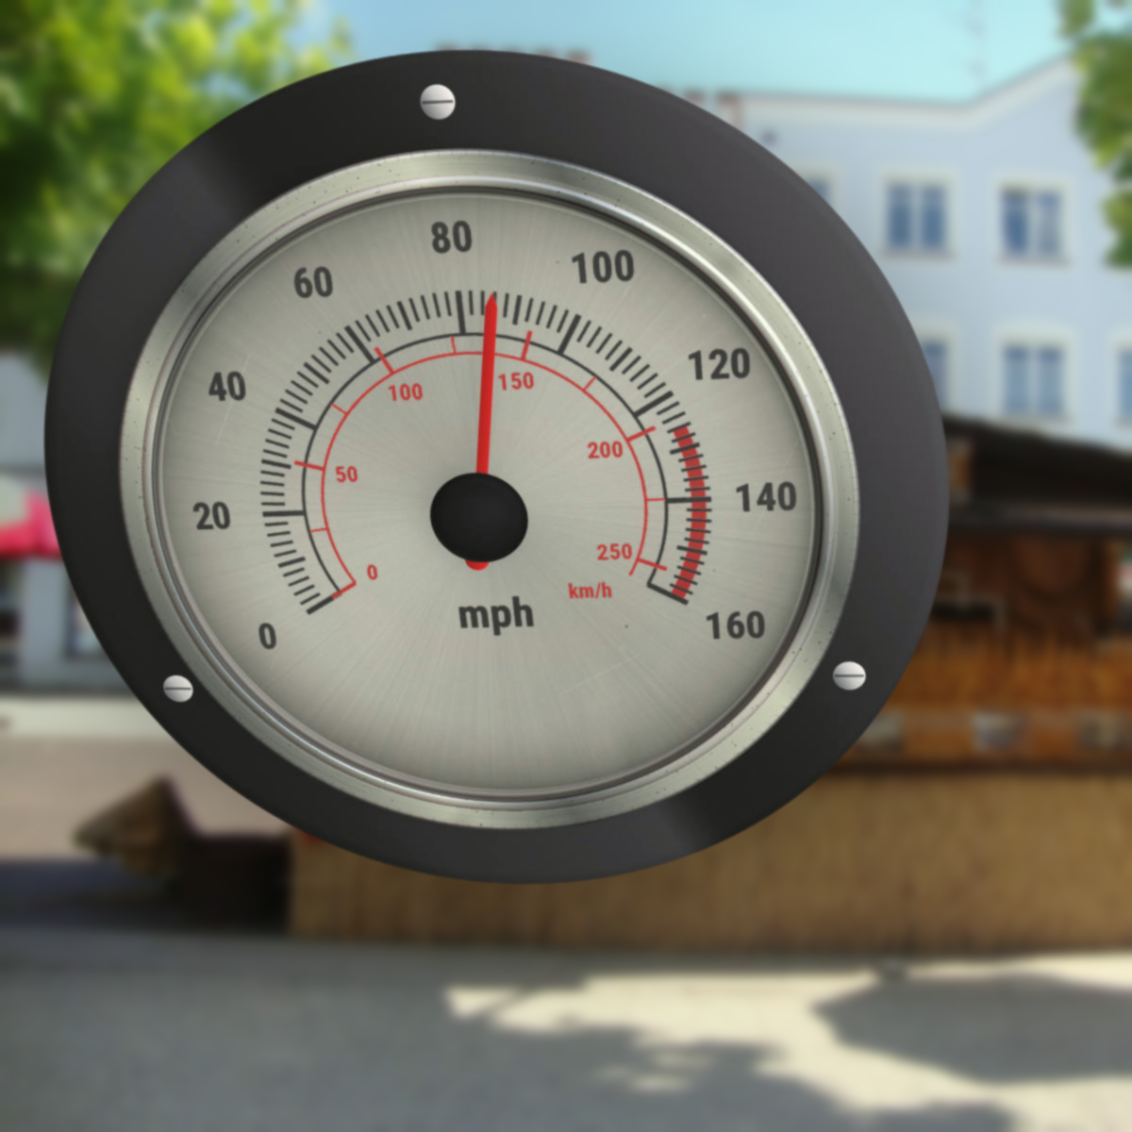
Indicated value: 86 mph
